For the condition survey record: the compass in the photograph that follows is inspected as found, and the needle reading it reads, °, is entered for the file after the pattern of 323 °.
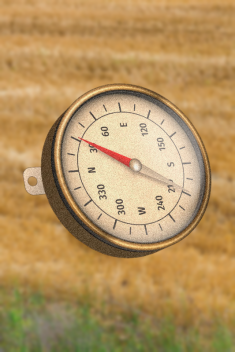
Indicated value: 30 °
